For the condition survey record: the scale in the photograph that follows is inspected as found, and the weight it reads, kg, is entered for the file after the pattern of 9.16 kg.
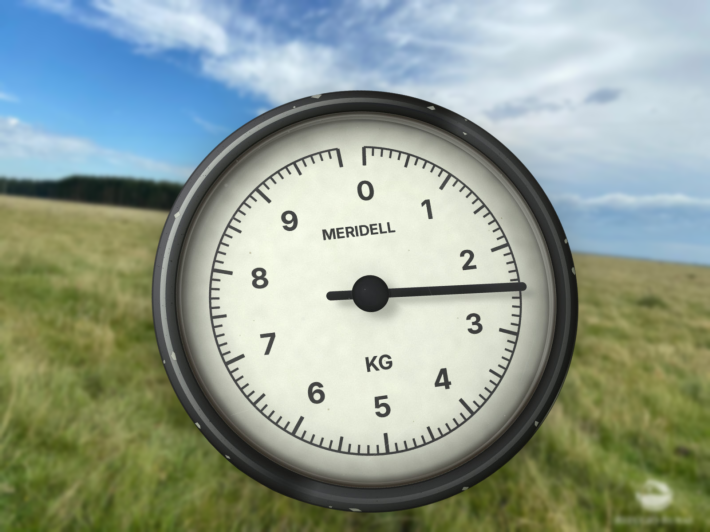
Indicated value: 2.5 kg
